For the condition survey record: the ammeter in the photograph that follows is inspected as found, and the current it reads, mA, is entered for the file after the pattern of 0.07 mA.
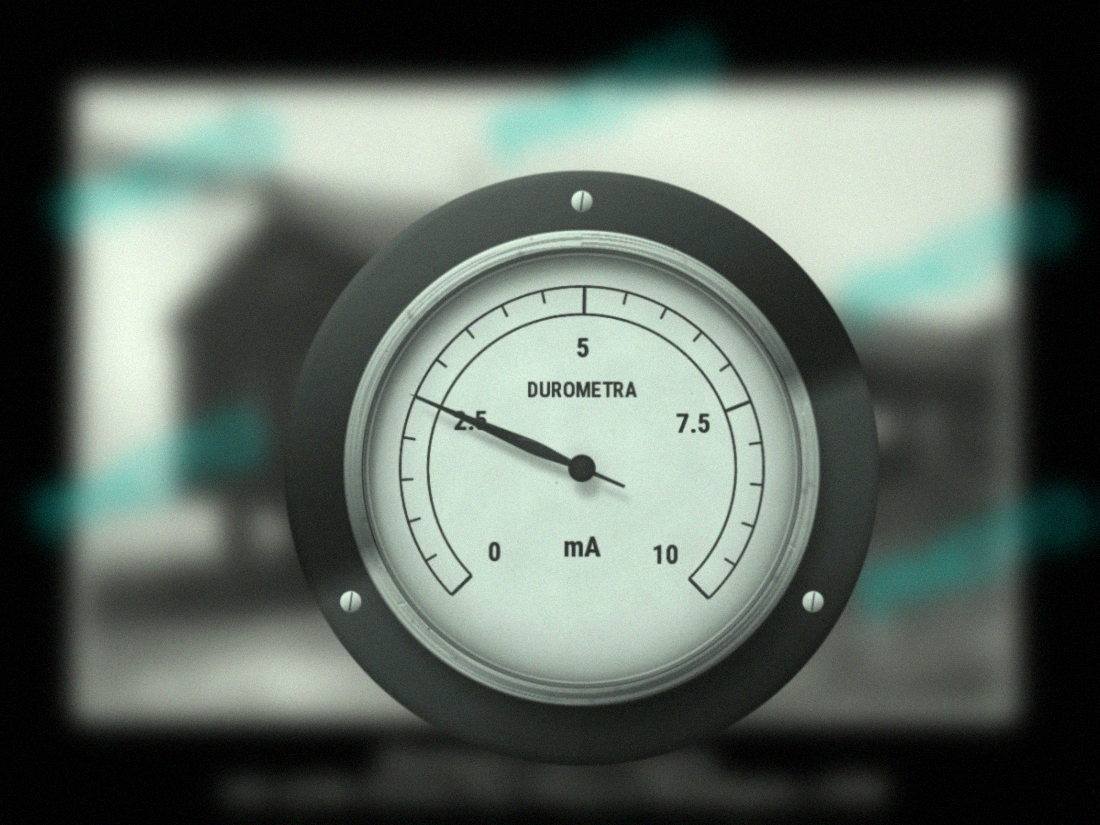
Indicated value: 2.5 mA
